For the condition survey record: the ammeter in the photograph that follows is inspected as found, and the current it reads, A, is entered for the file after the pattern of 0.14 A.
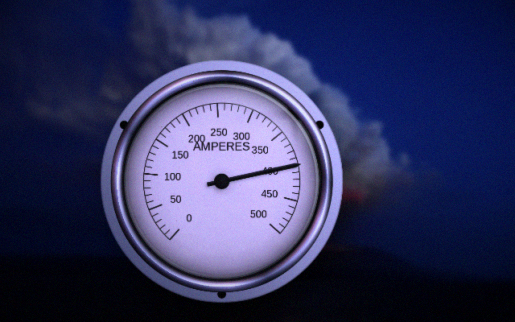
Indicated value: 400 A
